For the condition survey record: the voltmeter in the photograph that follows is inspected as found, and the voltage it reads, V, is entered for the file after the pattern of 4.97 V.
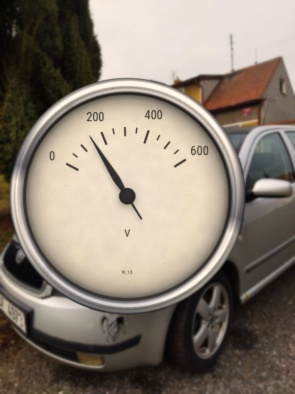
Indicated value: 150 V
